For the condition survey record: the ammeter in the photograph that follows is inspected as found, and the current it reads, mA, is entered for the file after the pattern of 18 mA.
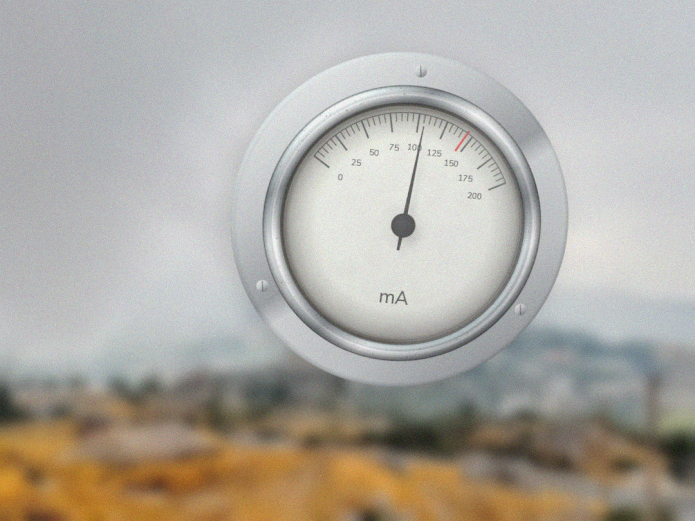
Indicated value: 105 mA
